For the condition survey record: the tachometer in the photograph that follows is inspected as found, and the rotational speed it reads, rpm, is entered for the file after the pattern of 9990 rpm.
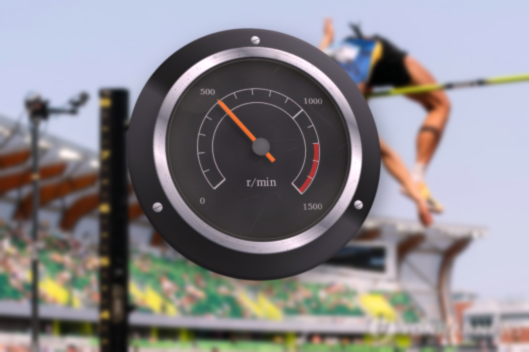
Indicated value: 500 rpm
